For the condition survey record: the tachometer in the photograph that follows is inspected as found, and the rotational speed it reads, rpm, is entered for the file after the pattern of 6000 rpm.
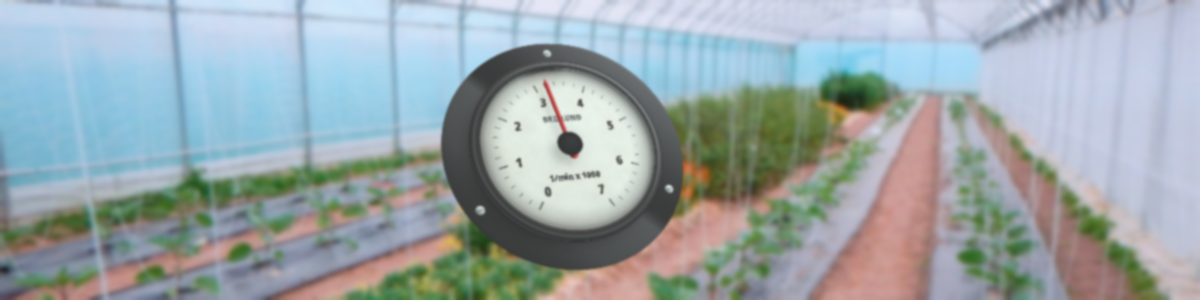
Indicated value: 3200 rpm
